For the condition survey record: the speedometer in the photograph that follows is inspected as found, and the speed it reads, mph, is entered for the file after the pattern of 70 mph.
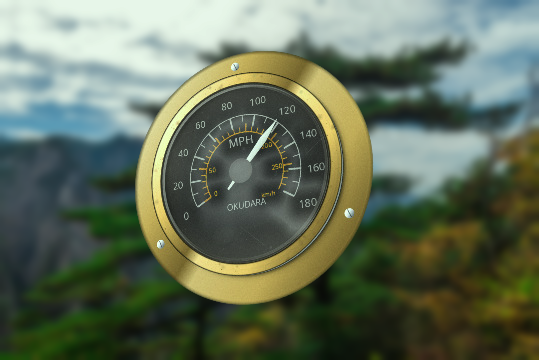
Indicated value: 120 mph
